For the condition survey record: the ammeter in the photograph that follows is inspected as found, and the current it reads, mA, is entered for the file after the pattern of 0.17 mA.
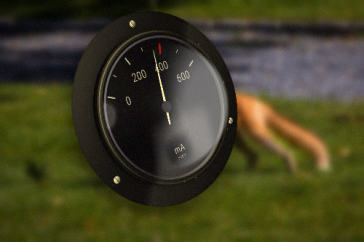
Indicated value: 350 mA
